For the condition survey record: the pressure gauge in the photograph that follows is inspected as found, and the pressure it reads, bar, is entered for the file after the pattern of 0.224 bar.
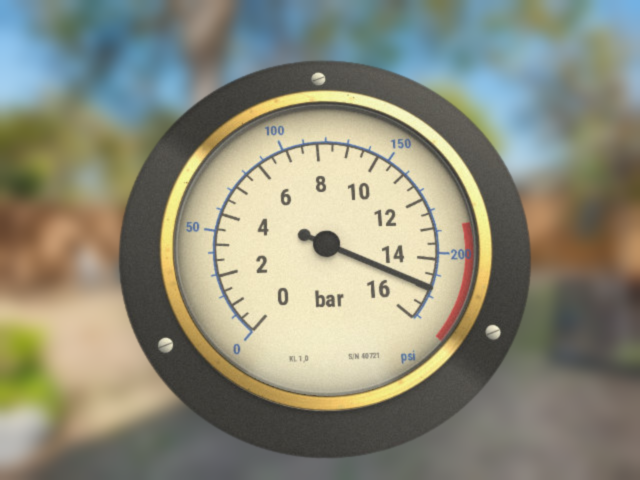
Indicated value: 15 bar
